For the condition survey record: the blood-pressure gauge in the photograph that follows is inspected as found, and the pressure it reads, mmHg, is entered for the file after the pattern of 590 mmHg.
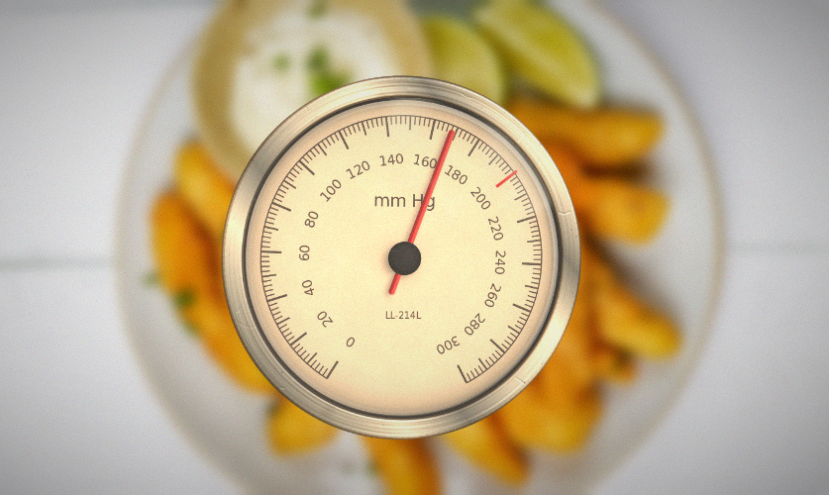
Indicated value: 168 mmHg
